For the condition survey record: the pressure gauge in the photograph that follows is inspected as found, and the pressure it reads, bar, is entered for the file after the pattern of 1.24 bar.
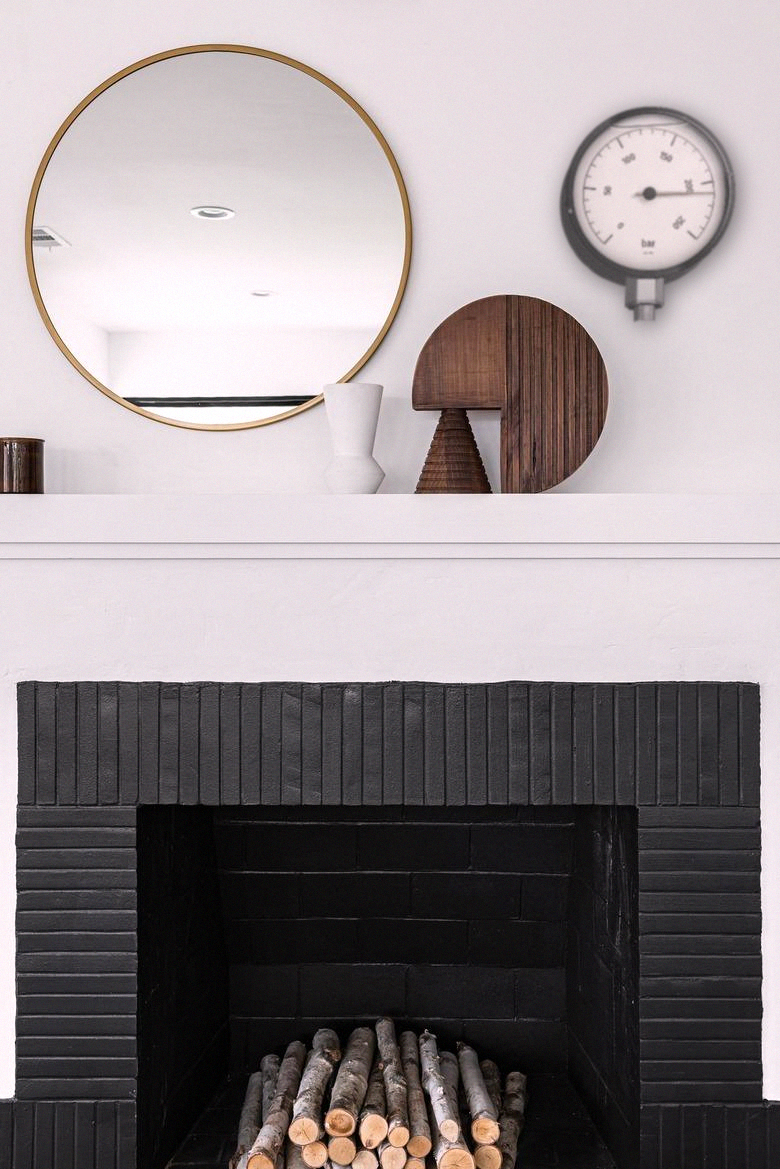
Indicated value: 210 bar
